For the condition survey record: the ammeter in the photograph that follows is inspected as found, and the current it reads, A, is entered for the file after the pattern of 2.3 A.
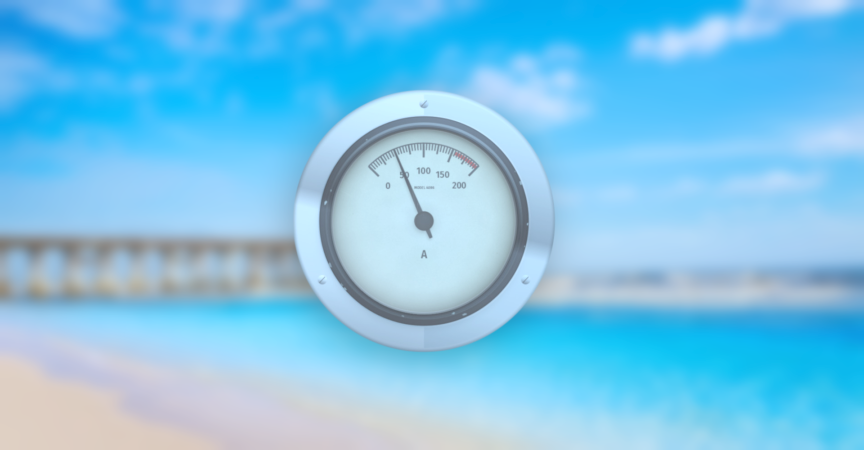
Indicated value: 50 A
